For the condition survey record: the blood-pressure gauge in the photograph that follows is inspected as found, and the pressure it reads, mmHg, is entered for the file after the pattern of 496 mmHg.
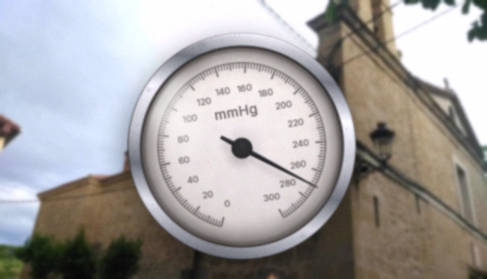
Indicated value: 270 mmHg
